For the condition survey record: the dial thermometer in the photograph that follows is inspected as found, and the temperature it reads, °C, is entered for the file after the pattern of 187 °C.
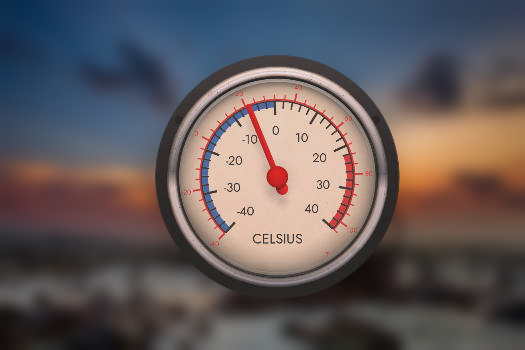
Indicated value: -6 °C
